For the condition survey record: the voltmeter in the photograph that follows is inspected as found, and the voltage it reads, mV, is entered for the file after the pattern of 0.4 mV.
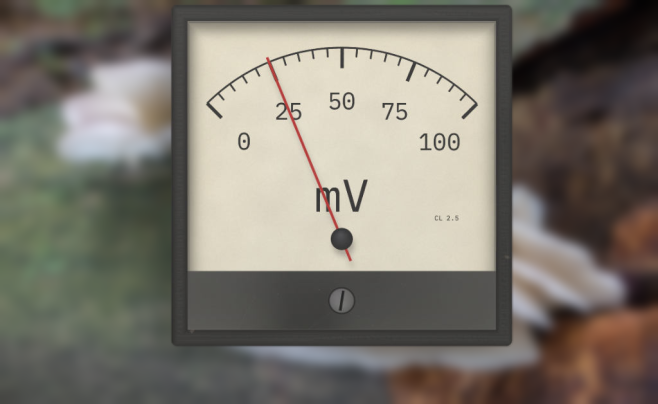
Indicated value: 25 mV
